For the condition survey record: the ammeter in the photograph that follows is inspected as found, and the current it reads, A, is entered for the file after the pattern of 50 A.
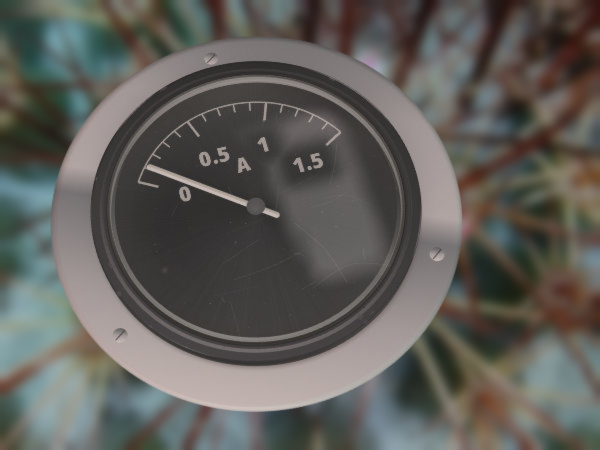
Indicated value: 0.1 A
